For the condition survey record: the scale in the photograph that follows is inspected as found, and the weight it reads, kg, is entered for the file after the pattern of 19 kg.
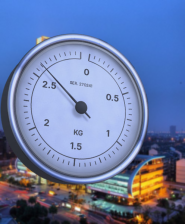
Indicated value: 2.6 kg
